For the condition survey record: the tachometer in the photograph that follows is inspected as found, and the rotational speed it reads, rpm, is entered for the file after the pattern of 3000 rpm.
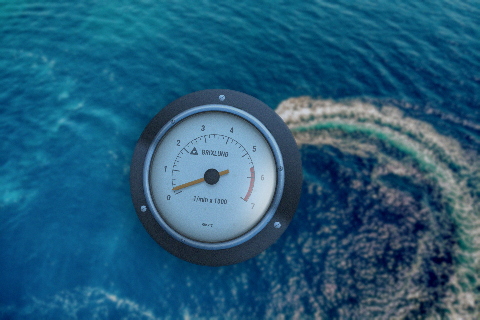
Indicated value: 200 rpm
